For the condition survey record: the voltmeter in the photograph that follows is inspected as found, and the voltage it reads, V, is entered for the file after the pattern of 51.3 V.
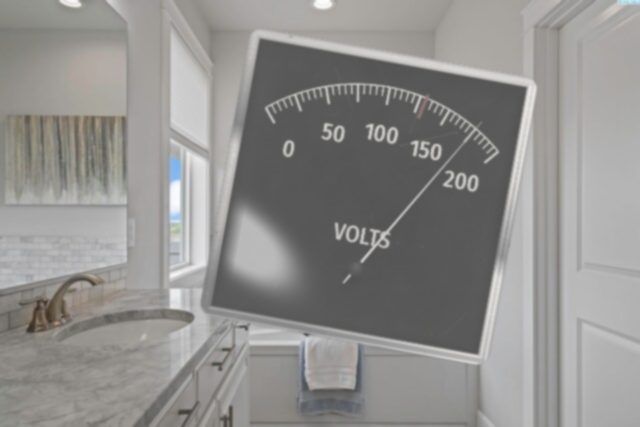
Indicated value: 175 V
